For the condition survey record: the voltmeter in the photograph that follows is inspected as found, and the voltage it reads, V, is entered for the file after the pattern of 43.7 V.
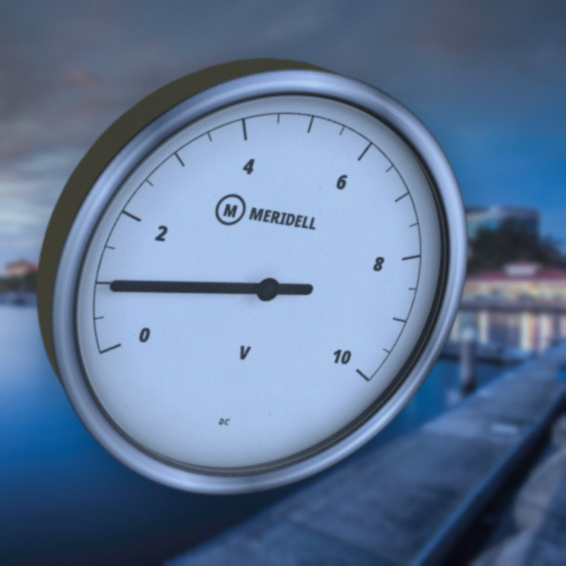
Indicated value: 1 V
